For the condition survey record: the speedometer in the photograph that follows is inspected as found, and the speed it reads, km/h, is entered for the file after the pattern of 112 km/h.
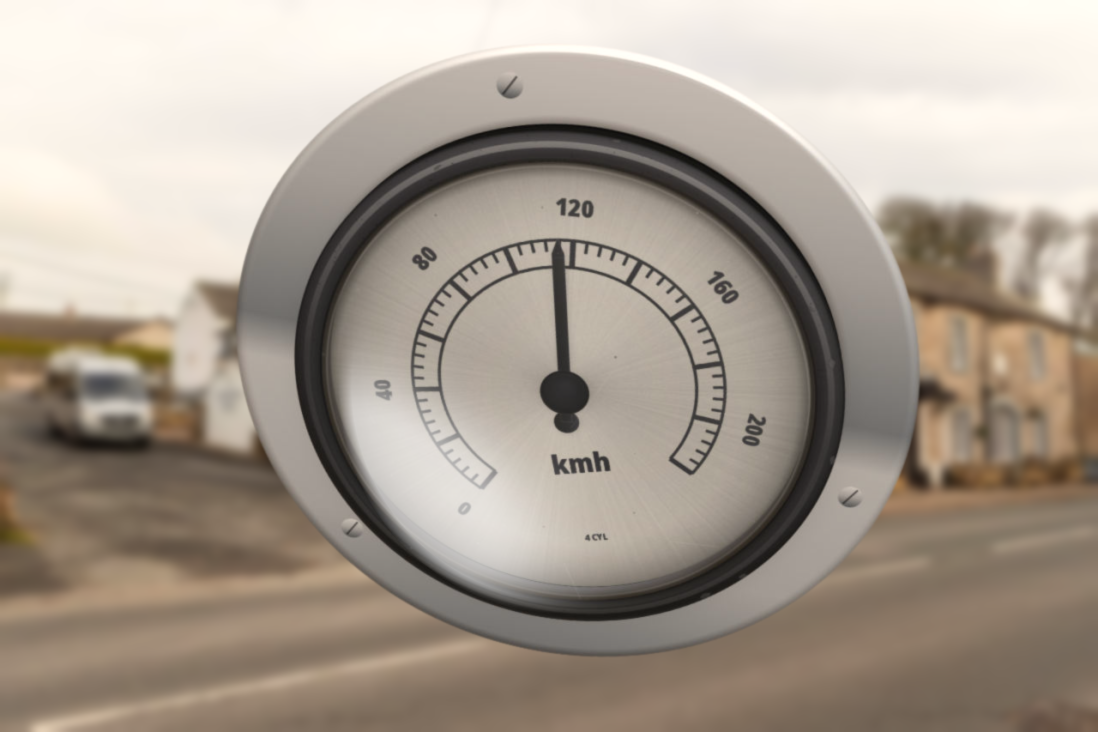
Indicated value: 116 km/h
